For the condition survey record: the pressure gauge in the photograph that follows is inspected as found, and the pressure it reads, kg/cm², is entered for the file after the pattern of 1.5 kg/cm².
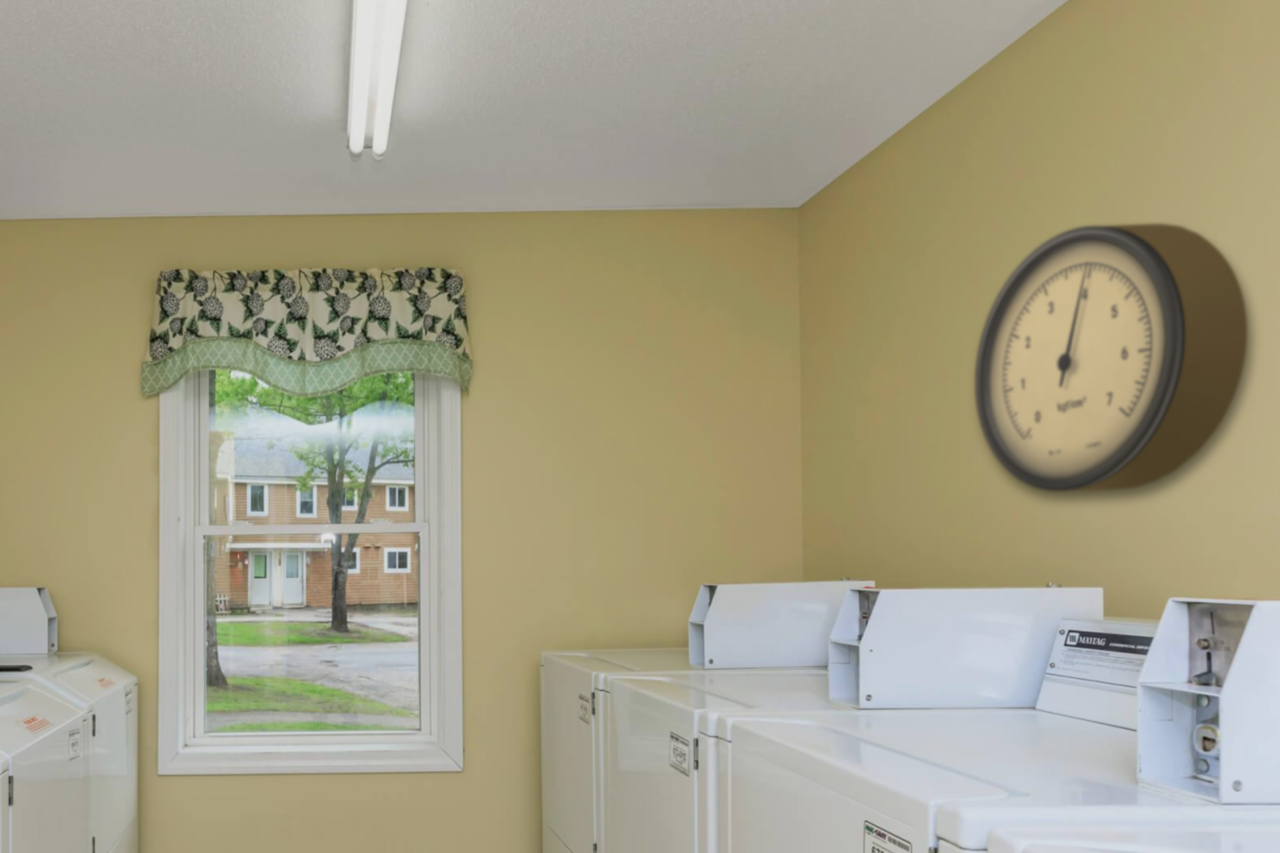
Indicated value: 4 kg/cm²
